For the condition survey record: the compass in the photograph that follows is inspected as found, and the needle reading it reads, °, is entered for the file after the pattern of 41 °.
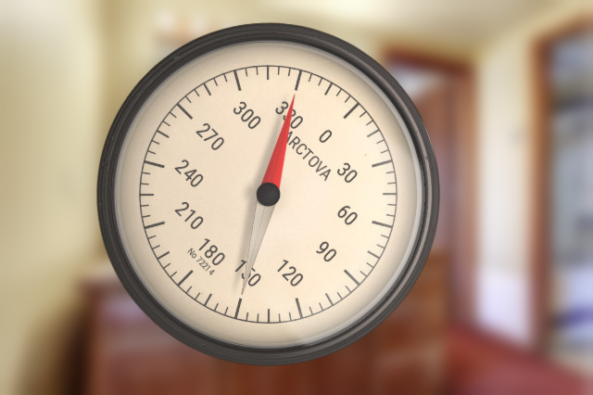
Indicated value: 330 °
